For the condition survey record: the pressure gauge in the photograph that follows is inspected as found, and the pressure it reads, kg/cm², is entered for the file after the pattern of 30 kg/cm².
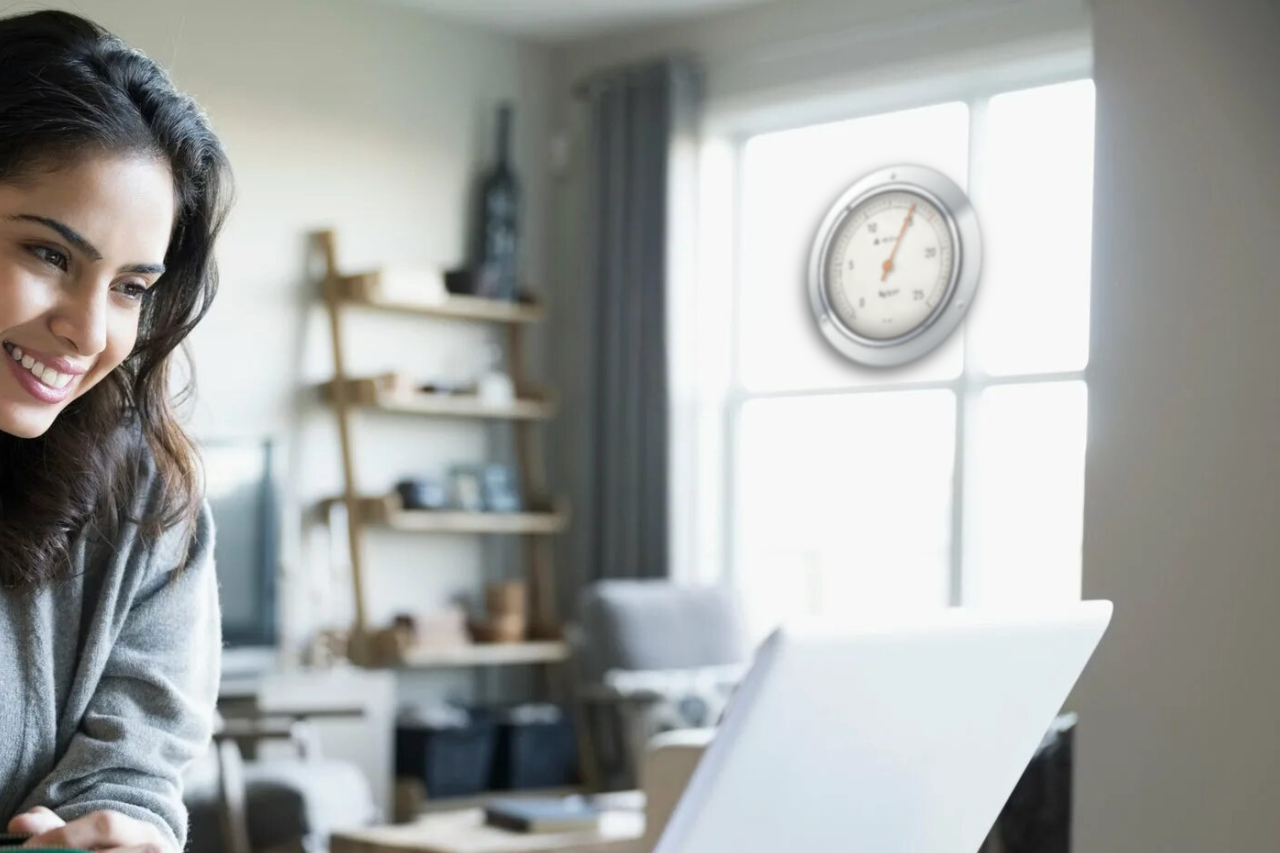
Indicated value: 15 kg/cm²
